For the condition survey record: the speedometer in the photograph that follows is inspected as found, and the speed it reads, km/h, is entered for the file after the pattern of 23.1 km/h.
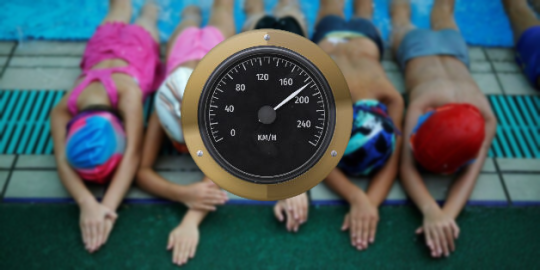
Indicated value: 185 km/h
